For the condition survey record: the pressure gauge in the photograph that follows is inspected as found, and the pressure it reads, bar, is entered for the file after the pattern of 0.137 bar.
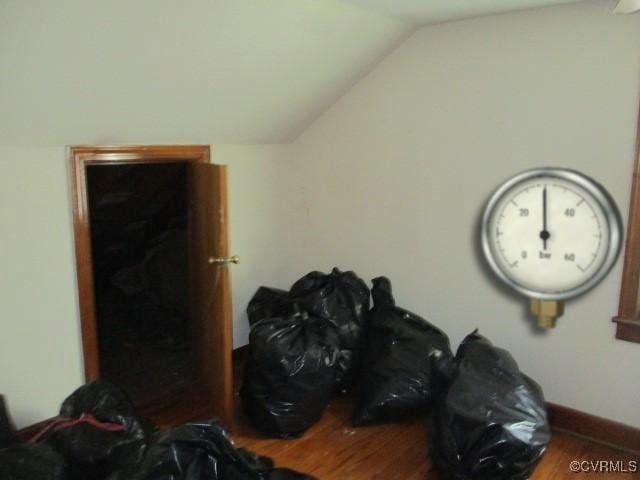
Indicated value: 30 bar
